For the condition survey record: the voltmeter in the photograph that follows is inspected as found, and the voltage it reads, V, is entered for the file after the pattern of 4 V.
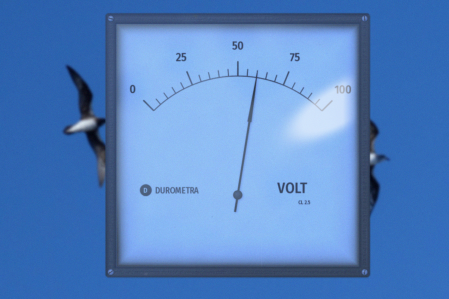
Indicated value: 60 V
